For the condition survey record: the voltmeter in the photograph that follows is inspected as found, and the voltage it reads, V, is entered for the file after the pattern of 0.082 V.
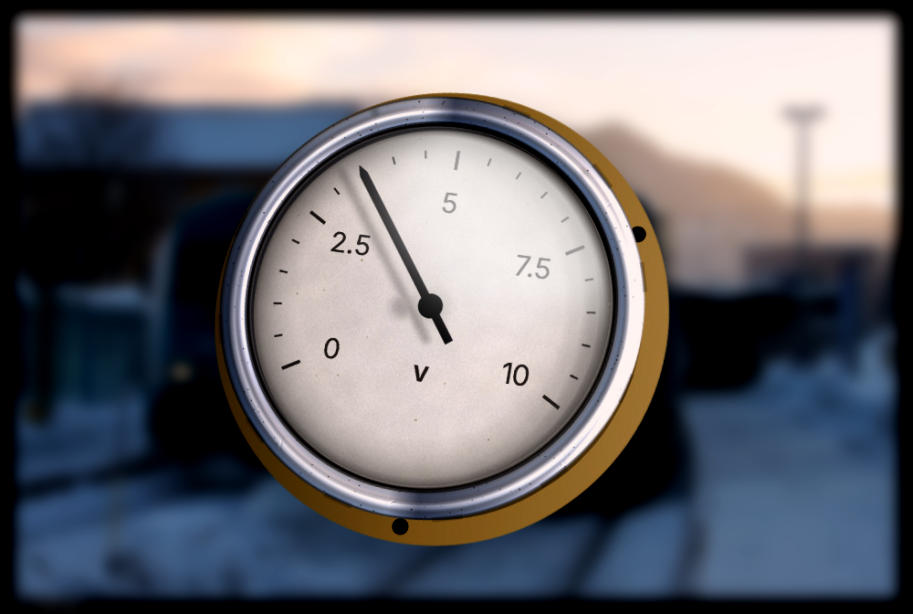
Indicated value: 3.5 V
